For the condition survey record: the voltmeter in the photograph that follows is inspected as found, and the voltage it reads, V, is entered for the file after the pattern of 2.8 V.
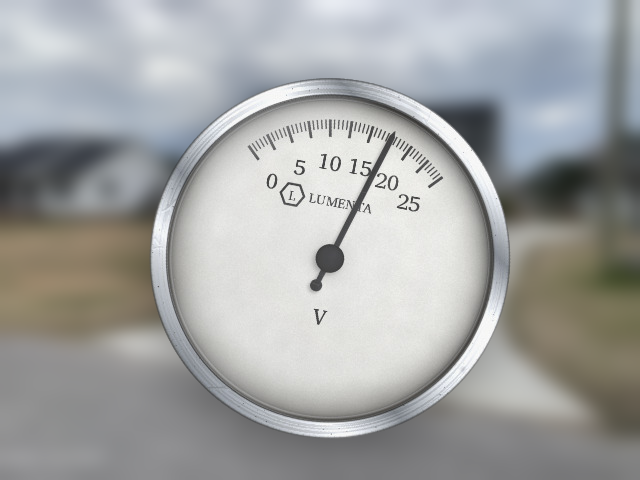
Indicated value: 17.5 V
